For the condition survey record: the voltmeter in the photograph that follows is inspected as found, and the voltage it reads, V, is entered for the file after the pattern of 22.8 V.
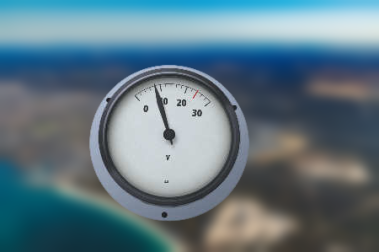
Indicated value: 8 V
